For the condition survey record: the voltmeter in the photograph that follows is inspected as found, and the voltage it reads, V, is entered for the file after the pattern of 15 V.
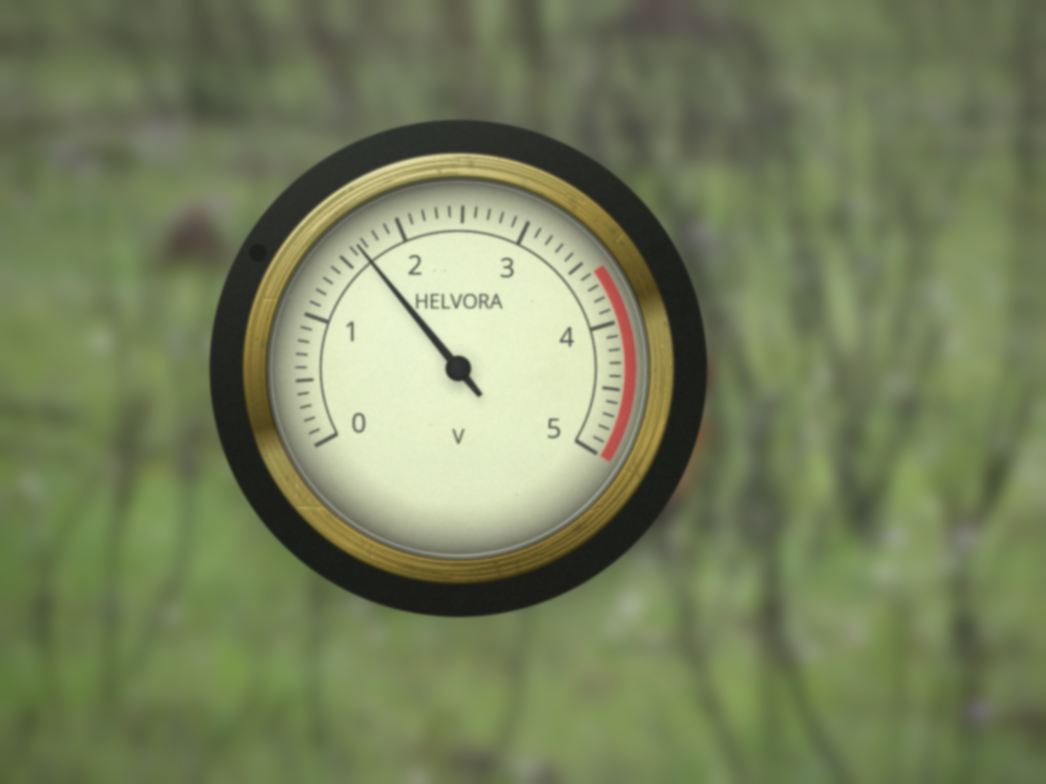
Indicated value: 1.65 V
